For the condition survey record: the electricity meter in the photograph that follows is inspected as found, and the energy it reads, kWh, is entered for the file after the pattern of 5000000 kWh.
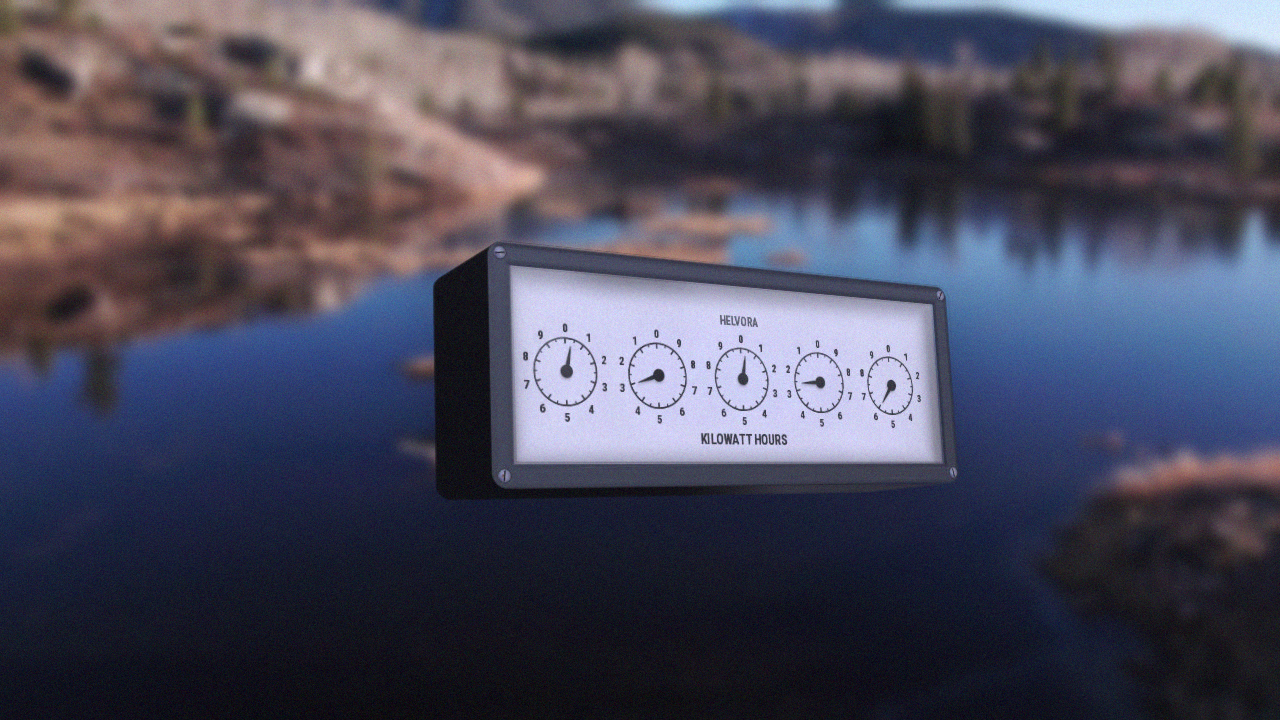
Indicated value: 3026 kWh
